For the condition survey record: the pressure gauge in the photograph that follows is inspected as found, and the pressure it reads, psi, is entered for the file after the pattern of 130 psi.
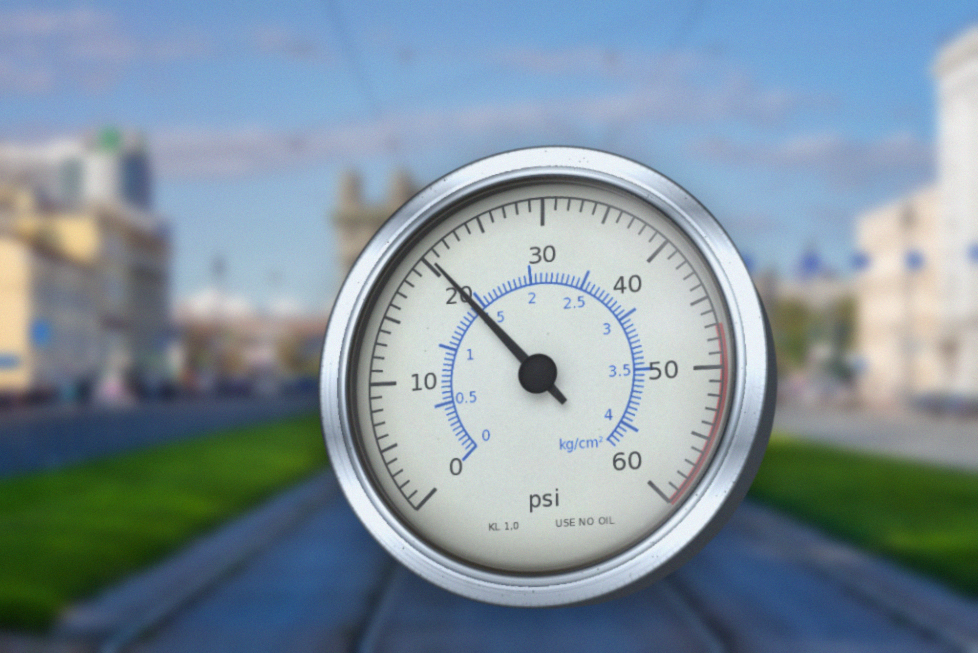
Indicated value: 20.5 psi
